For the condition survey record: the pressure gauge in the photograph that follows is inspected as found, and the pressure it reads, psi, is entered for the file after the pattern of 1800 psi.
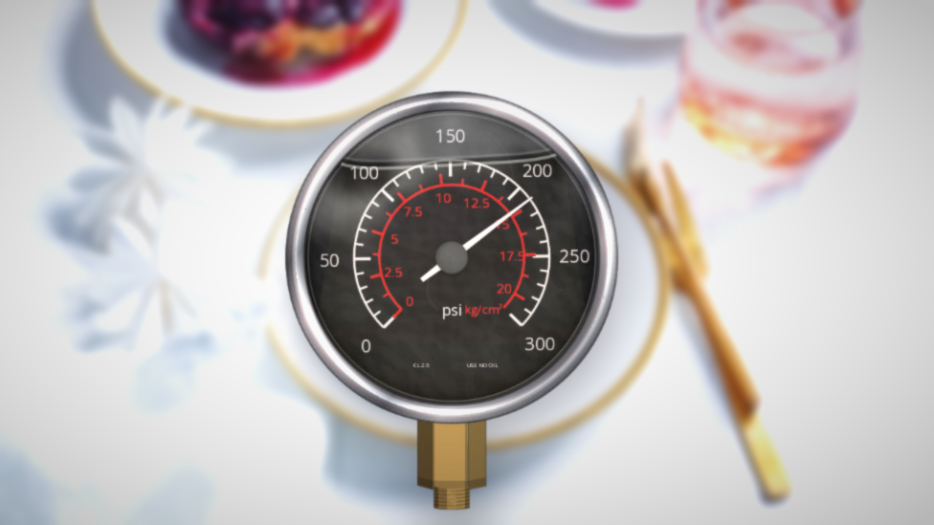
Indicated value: 210 psi
